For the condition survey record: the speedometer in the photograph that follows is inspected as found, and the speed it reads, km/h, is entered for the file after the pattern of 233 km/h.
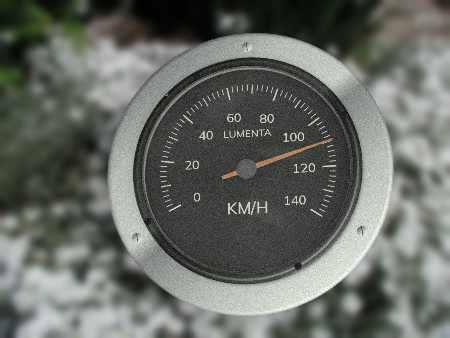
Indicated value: 110 km/h
